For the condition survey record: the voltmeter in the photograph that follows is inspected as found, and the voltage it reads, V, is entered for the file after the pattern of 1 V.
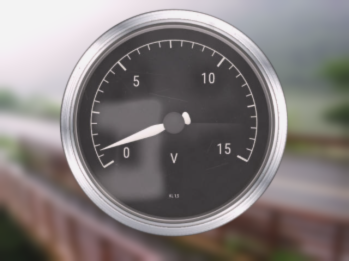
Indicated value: 0.75 V
